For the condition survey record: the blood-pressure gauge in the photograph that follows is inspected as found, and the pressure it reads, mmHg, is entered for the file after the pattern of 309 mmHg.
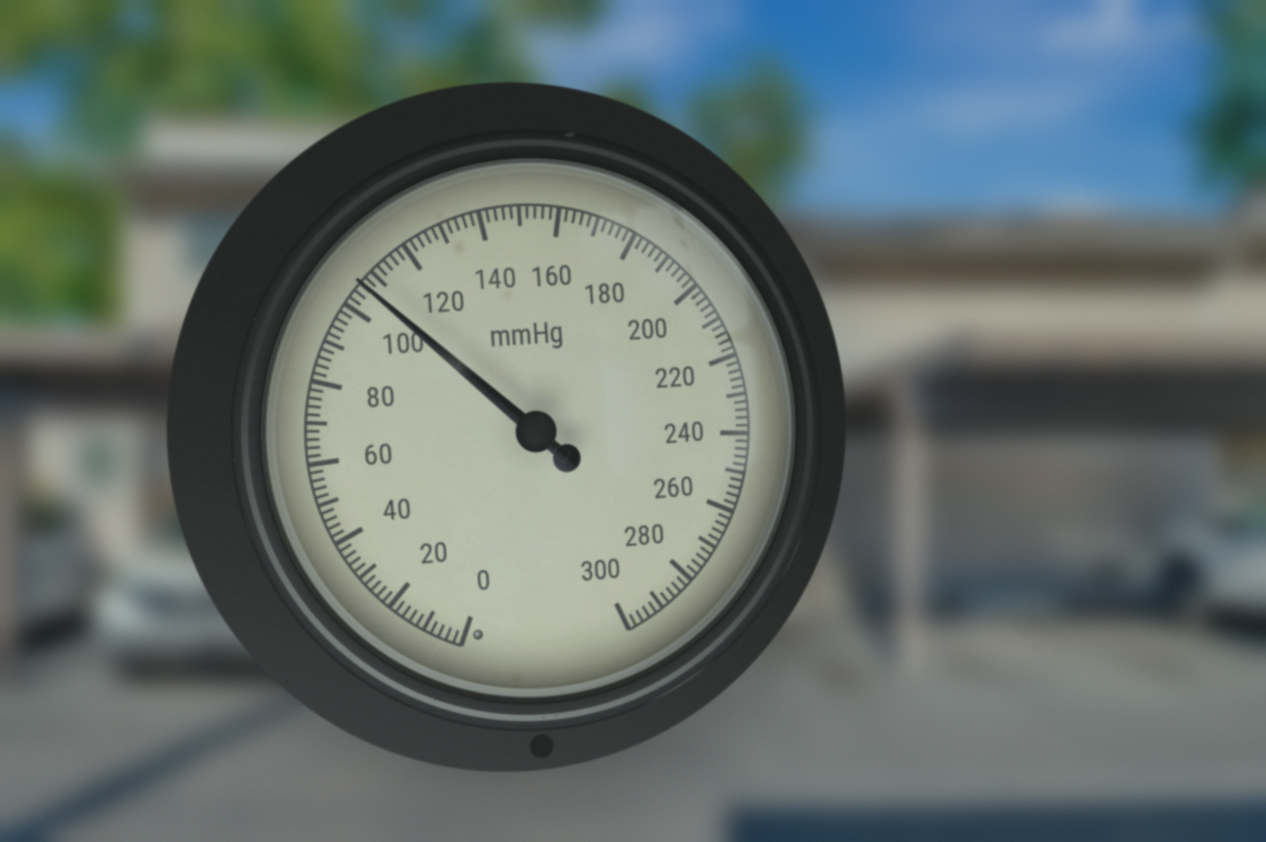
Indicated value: 106 mmHg
